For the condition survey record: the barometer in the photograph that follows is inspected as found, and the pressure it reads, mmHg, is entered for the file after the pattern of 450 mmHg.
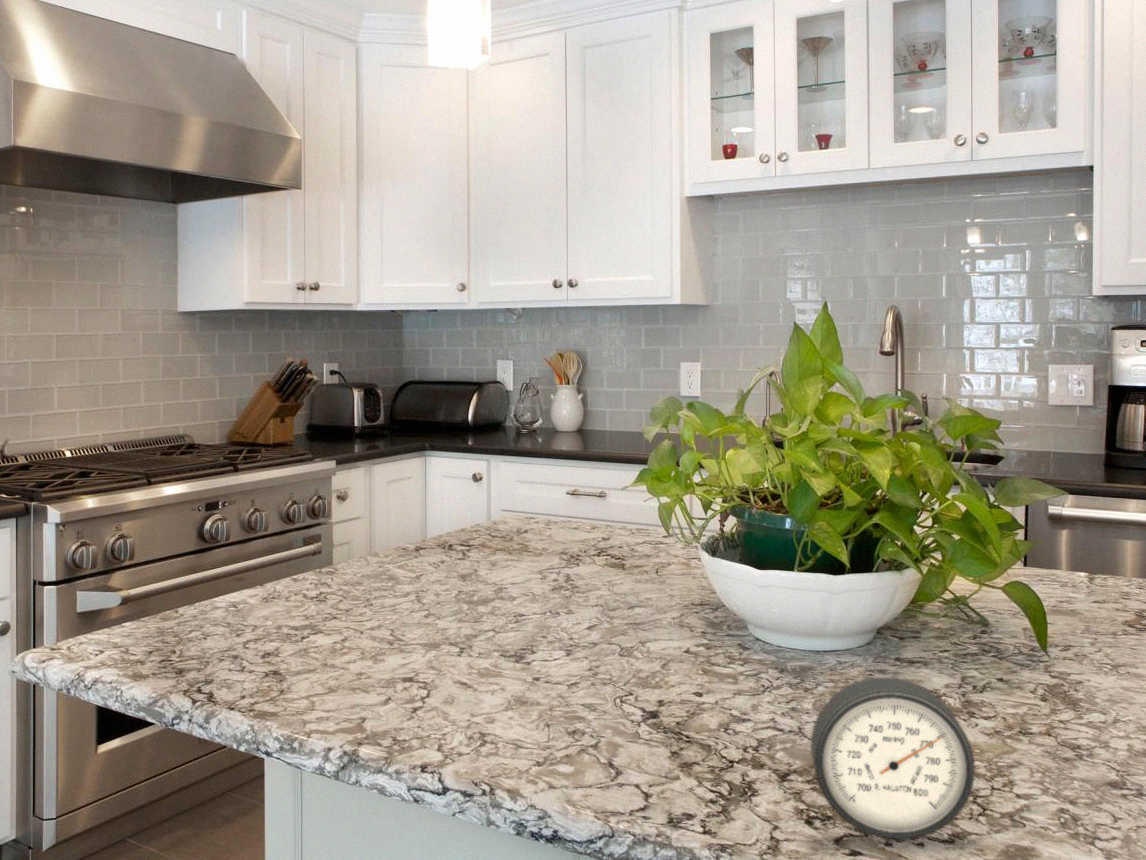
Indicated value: 770 mmHg
